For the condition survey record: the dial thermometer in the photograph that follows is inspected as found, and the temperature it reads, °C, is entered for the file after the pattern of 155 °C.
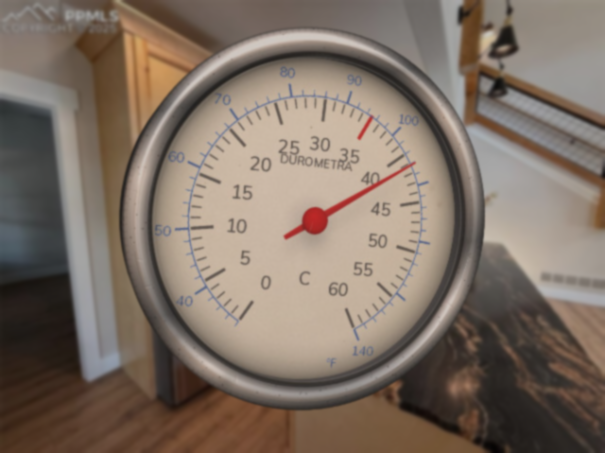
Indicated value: 41 °C
